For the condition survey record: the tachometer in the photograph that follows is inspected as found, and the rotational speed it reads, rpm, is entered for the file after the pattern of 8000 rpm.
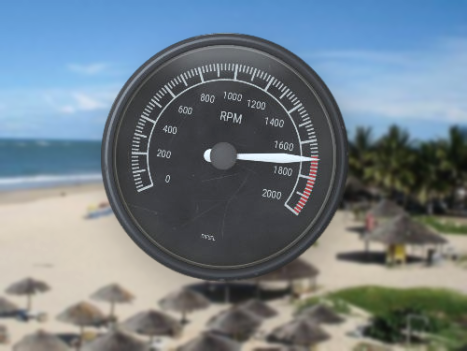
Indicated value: 1700 rpm
